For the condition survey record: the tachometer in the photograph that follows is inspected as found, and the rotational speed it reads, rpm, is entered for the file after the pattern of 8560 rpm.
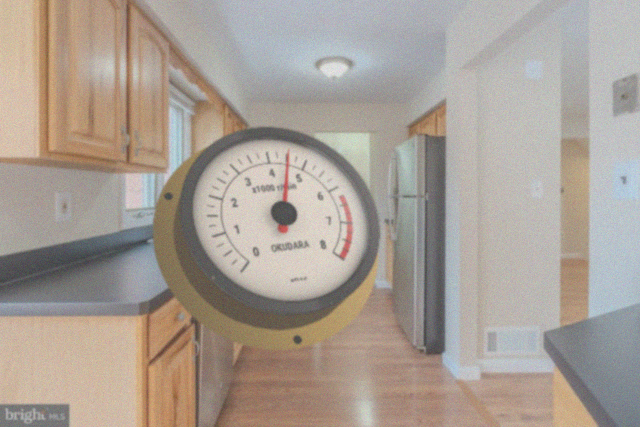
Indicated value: 4500 rpm
